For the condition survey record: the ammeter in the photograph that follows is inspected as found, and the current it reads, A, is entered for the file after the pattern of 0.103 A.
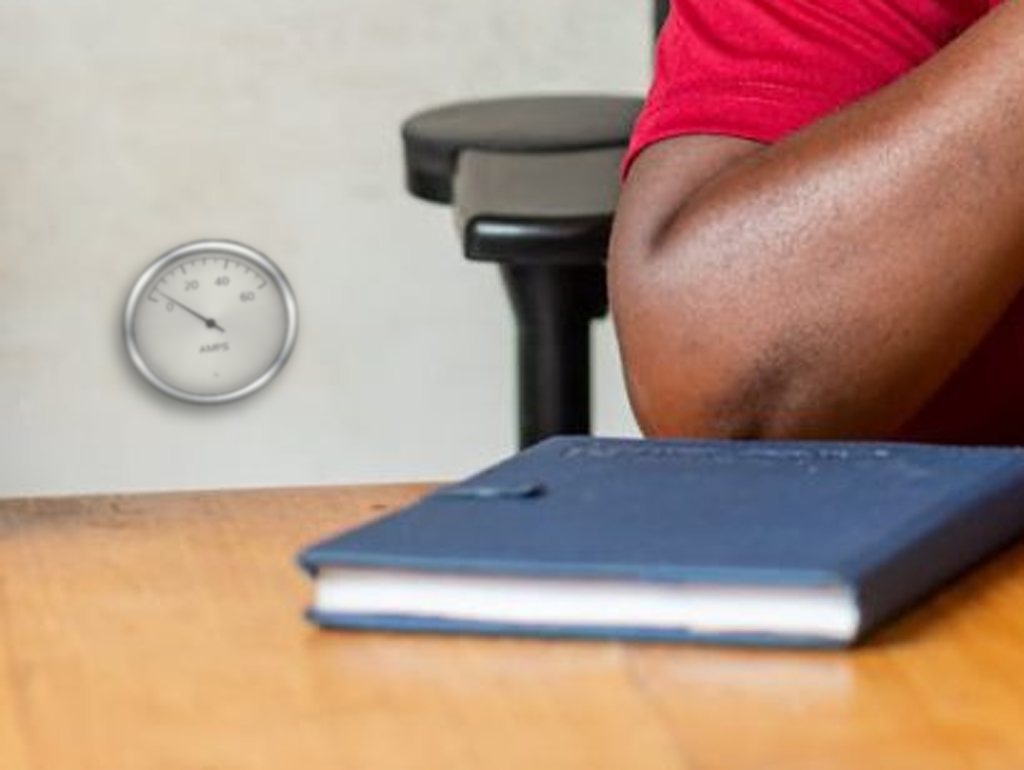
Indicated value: 5 A
